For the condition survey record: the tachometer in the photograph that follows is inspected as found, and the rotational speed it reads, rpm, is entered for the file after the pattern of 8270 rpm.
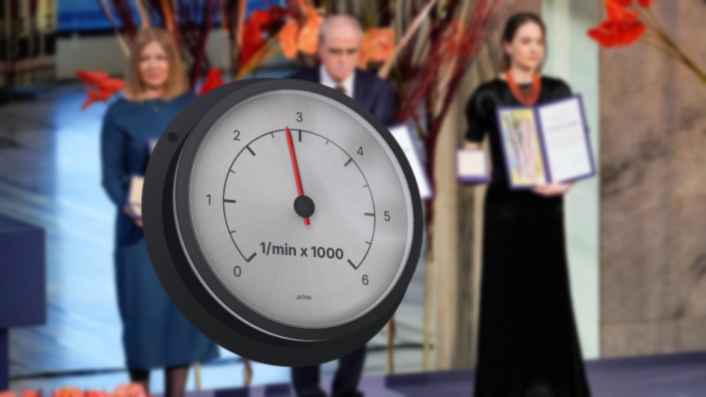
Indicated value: 2750 rpm
